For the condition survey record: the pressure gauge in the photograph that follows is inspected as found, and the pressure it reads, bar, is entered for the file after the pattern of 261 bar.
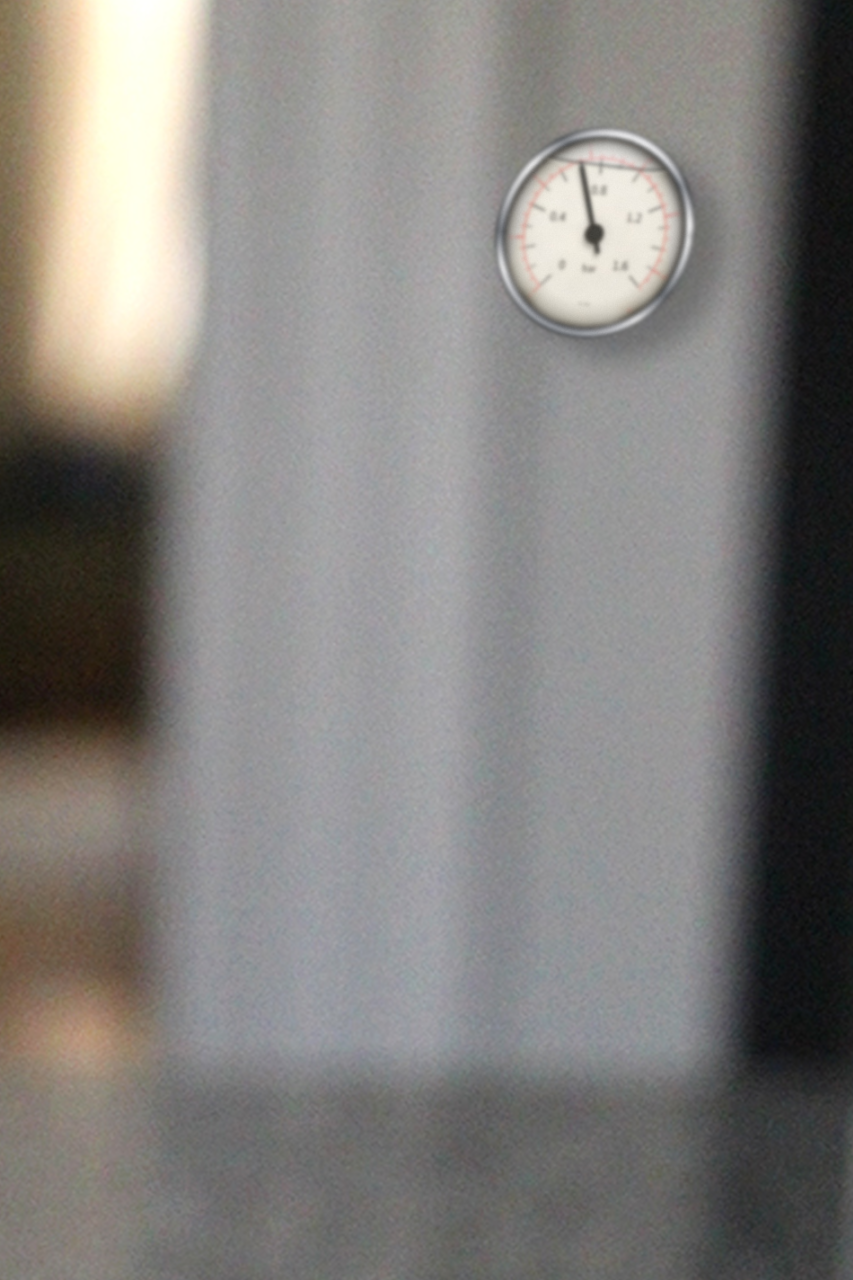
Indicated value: 0.7 bar
